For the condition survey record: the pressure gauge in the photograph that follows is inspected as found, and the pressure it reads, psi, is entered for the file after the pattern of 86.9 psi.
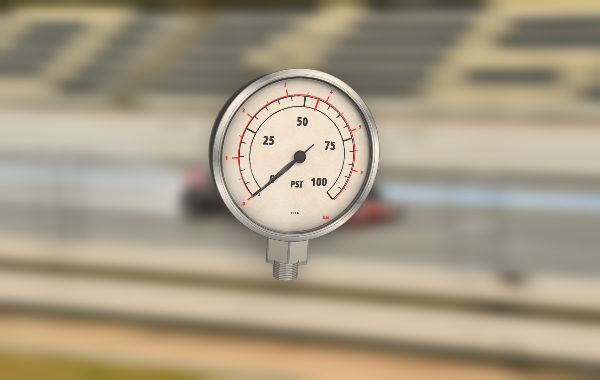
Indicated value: 0 psi
